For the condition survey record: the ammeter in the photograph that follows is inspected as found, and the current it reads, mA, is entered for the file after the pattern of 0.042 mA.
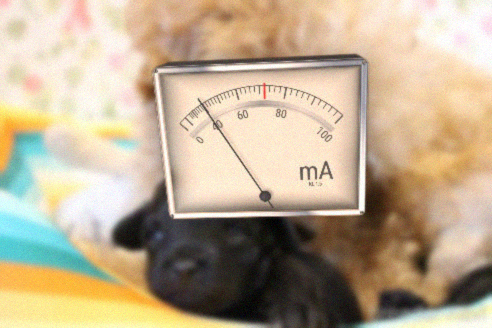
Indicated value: 40 mA
